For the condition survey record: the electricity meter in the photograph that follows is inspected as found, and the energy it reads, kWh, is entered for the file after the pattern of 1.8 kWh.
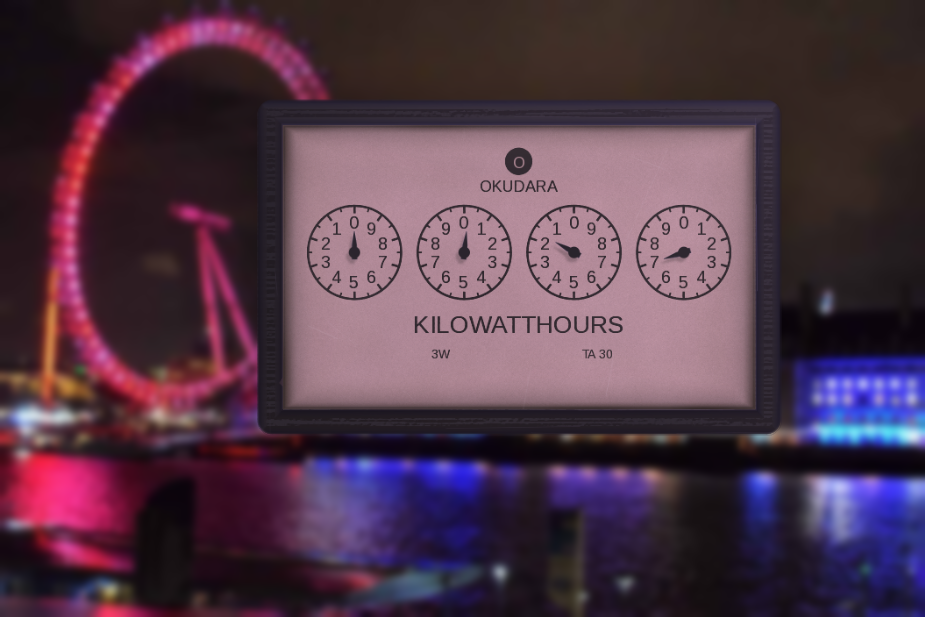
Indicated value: 17 kWh
